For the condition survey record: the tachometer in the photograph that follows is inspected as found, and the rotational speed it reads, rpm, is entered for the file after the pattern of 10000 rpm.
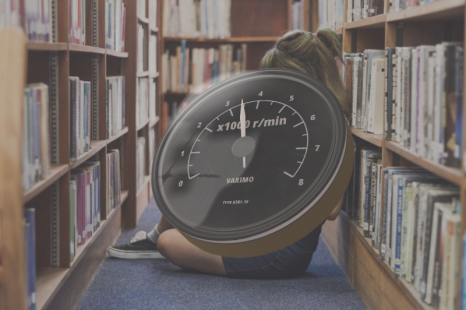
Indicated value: 3500 rpm
